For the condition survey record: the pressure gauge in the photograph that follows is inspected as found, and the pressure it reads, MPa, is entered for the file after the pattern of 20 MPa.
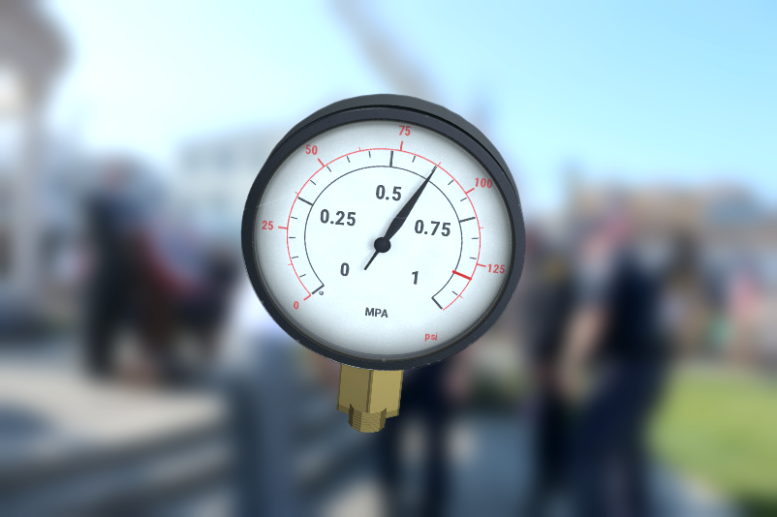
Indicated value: 0.6 MPa
